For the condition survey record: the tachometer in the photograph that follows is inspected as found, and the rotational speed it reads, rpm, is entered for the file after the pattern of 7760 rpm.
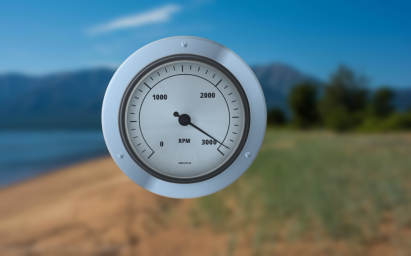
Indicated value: 2900 rpm
